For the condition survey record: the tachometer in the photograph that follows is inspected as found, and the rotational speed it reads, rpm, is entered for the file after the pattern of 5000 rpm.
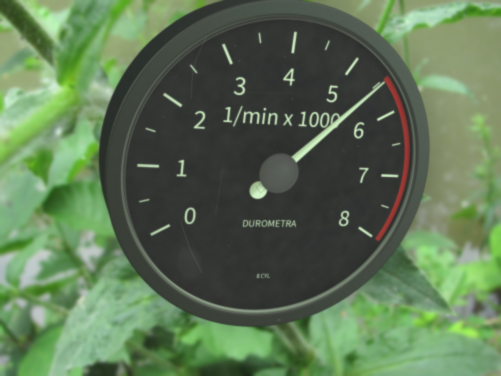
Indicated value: 5500 rpm
